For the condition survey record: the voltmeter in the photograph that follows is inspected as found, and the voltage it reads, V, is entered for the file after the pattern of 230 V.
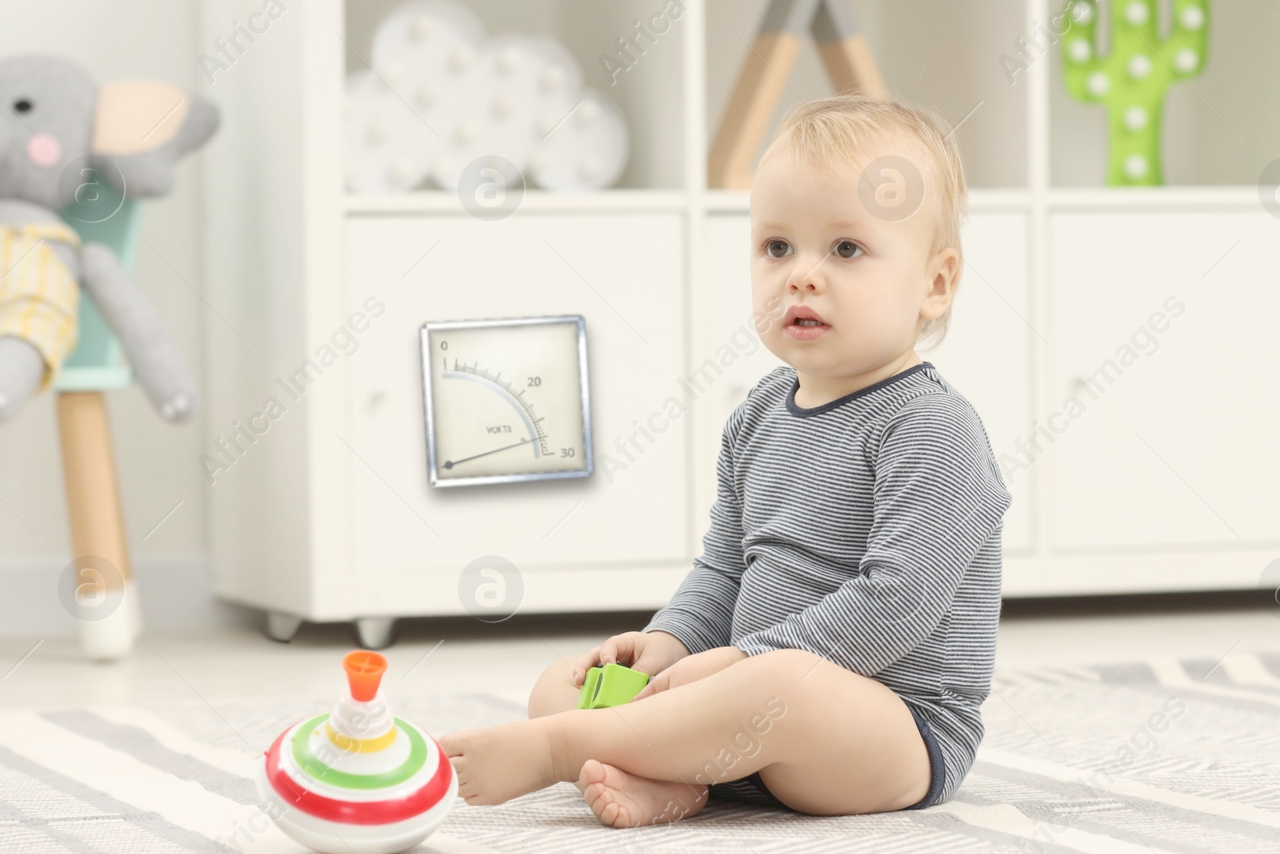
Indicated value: 27.5 V
